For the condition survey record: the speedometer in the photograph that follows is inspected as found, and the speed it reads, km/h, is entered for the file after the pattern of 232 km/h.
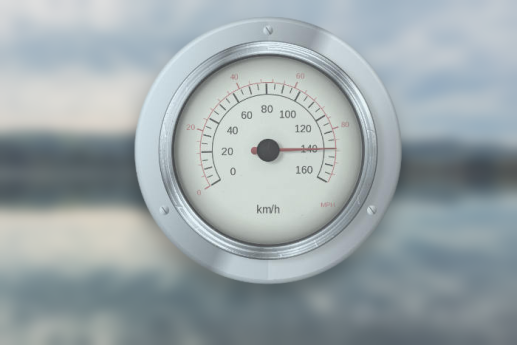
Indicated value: 140 km/h
